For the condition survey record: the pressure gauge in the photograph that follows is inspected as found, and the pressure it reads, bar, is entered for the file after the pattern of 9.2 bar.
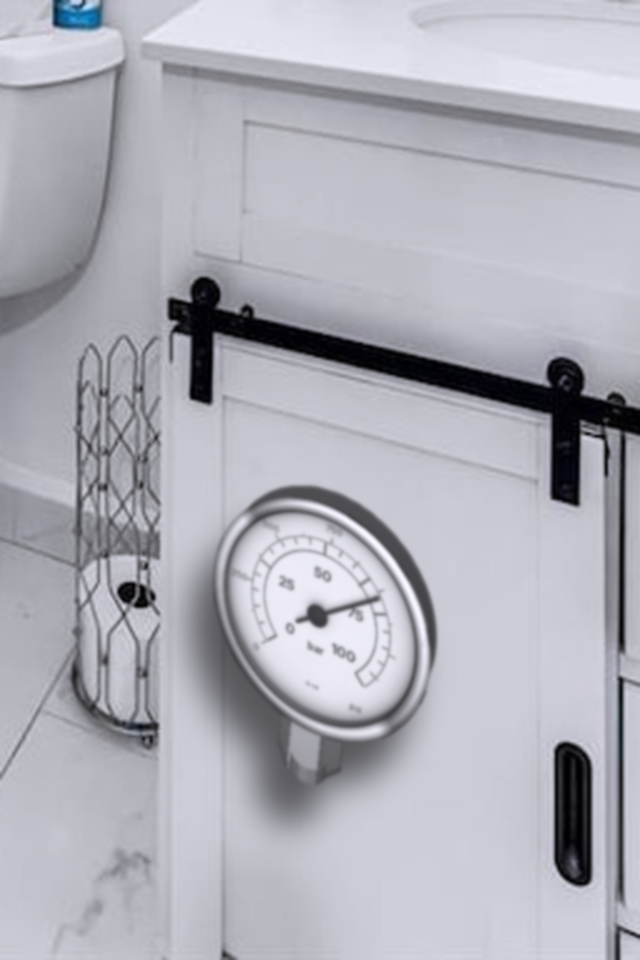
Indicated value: 70 bar
